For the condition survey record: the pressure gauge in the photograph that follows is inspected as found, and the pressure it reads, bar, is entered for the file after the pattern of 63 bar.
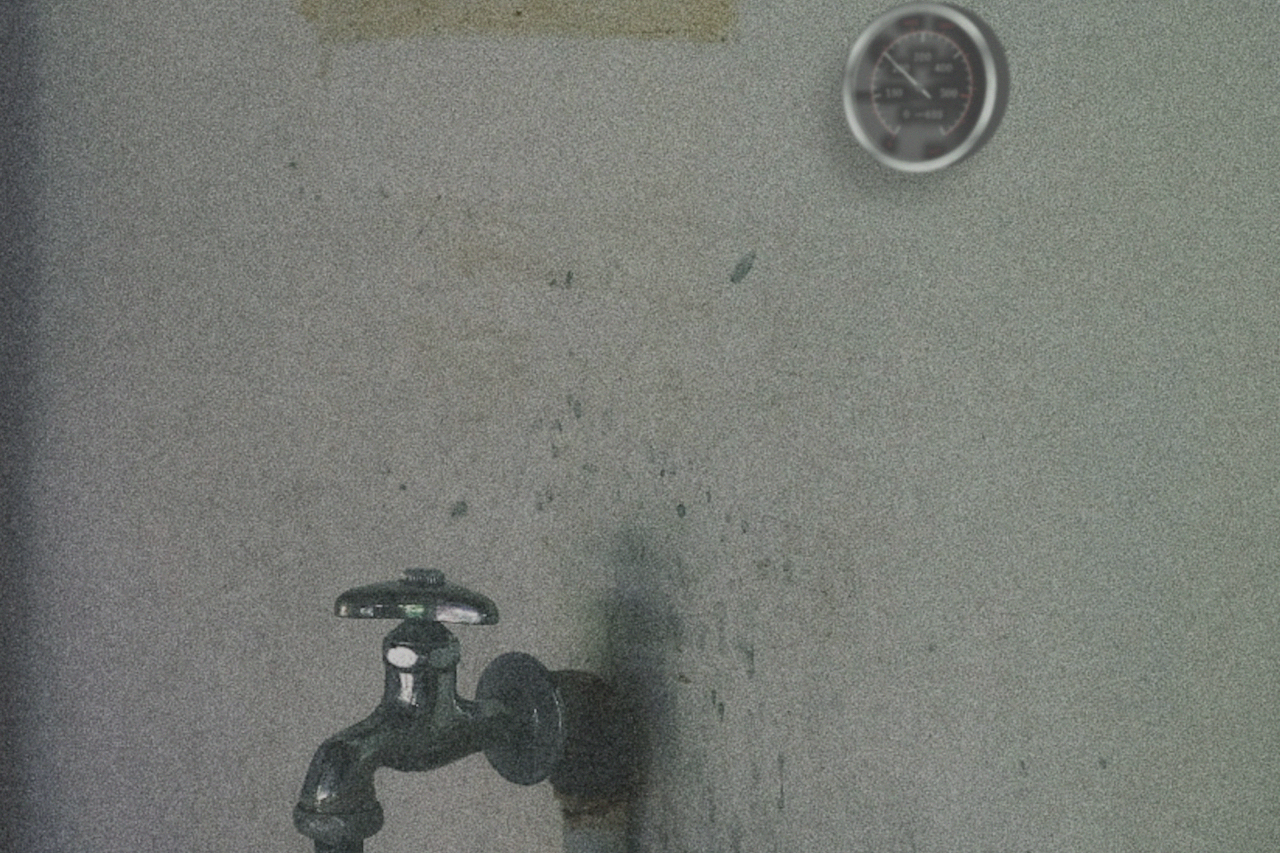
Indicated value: 200 bar
